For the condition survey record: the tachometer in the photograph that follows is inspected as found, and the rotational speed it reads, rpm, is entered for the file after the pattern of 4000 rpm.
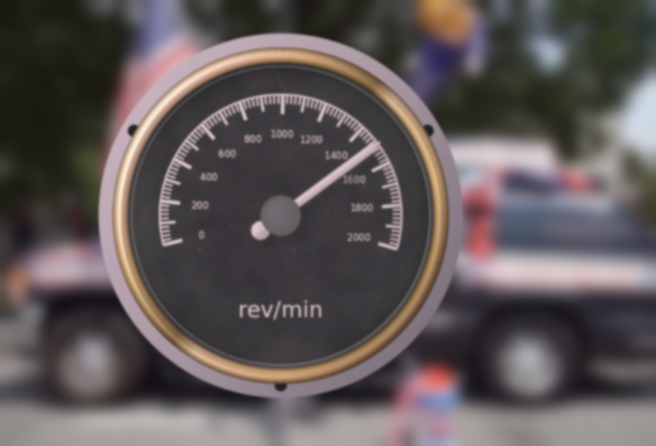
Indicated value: 1500 rpm
